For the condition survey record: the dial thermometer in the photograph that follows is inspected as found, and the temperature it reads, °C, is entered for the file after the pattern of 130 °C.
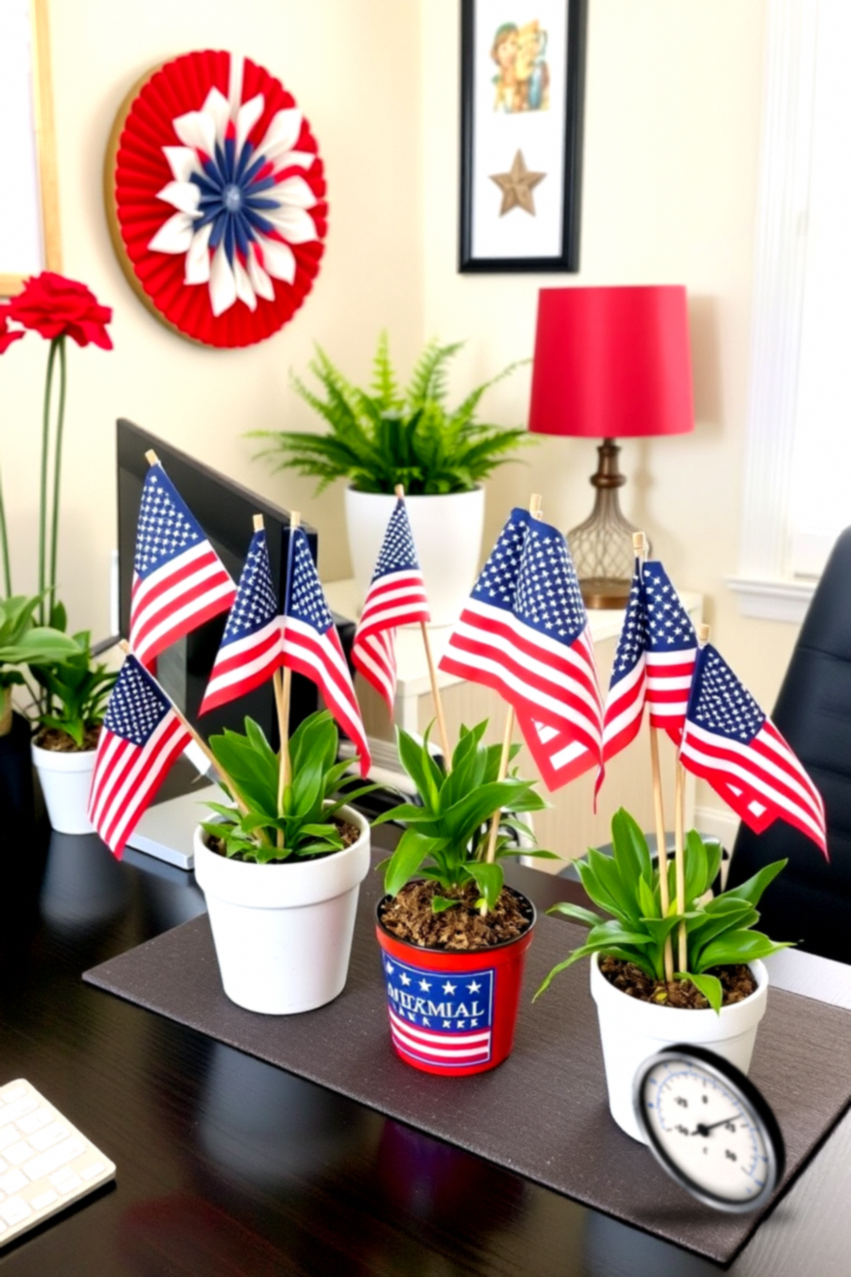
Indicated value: 20 °C
